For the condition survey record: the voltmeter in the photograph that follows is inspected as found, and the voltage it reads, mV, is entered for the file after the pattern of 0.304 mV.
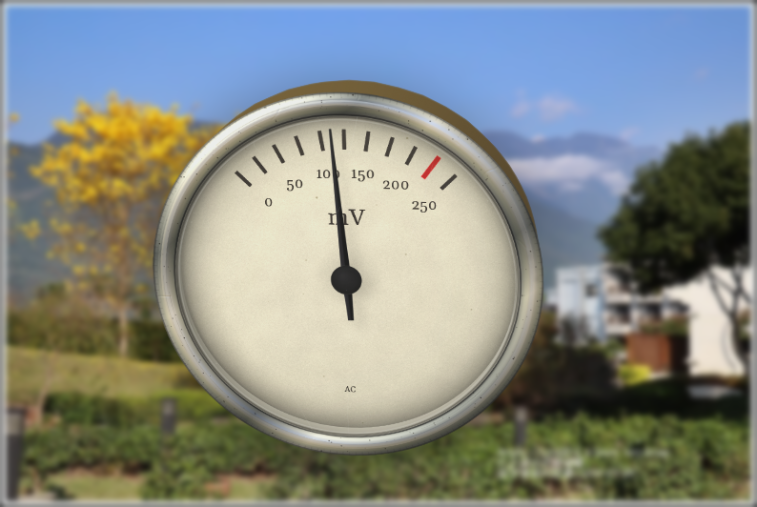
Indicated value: 112.5 mV
